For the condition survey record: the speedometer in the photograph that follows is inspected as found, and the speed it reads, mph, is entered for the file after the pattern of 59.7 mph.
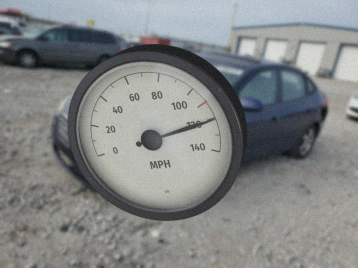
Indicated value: 120 mph
